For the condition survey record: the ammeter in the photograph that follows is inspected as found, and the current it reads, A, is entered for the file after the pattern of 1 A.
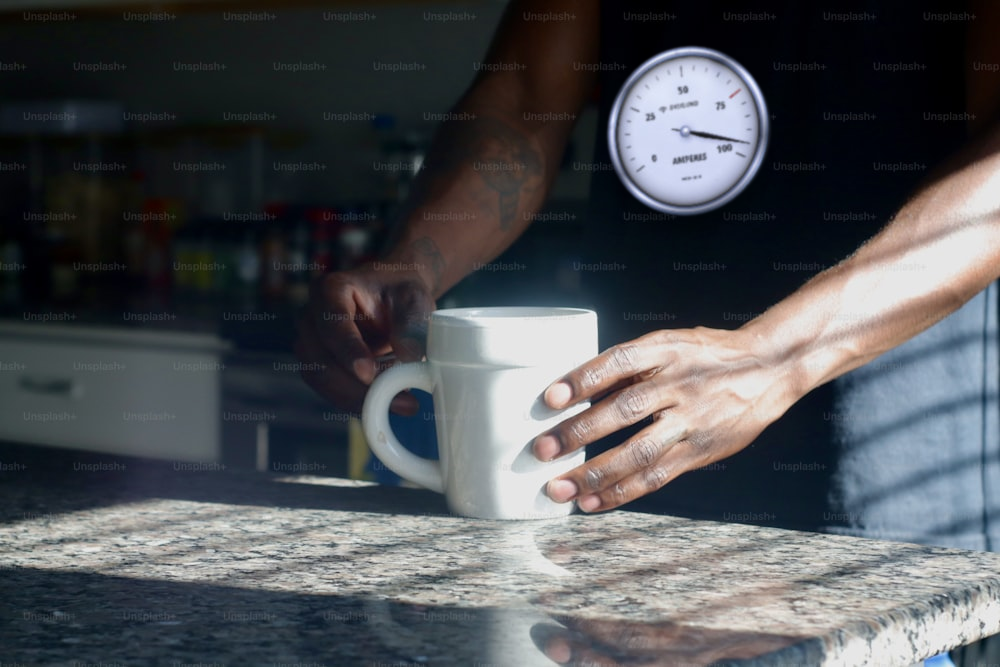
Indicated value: 95 A
